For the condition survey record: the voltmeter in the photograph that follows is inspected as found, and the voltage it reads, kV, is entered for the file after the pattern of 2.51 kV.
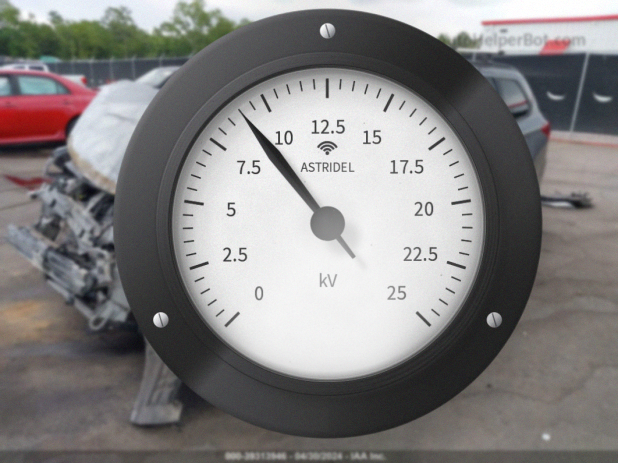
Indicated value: 9 kV
